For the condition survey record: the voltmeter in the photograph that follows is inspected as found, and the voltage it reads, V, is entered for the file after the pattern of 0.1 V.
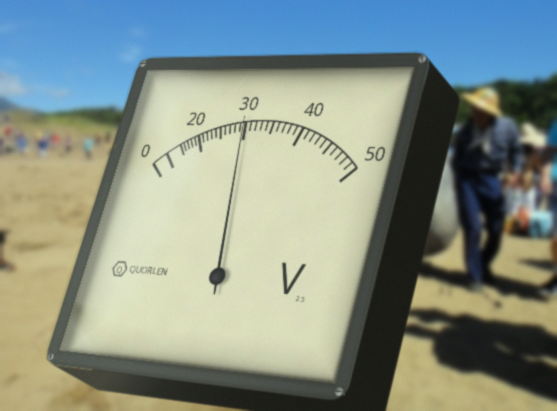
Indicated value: 30 V
